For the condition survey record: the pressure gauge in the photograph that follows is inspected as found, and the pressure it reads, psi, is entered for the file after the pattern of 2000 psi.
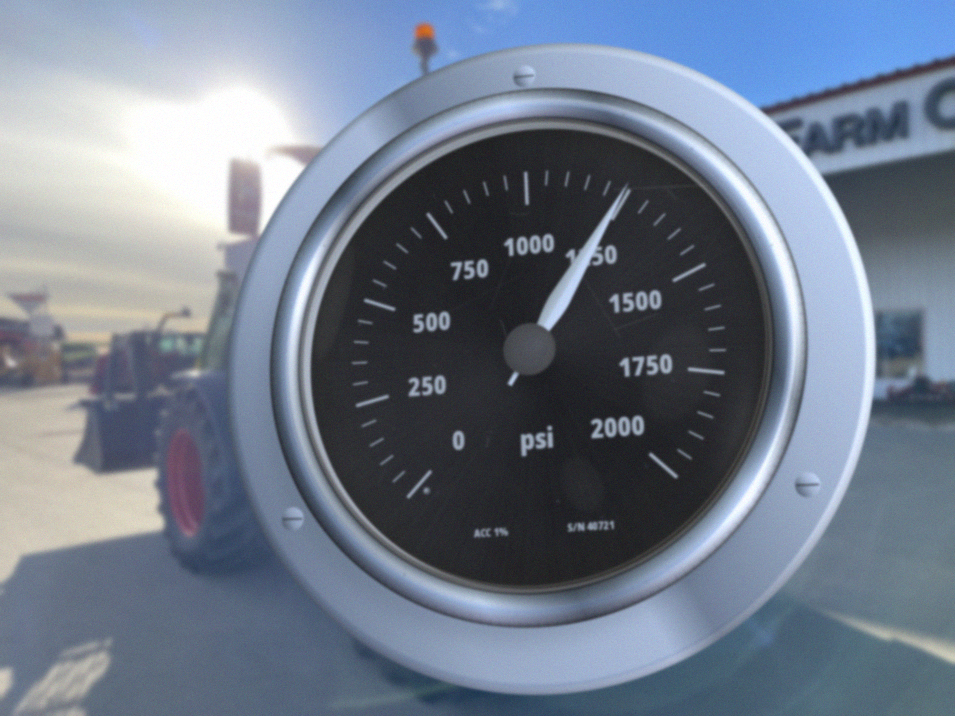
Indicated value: 1250 psi
